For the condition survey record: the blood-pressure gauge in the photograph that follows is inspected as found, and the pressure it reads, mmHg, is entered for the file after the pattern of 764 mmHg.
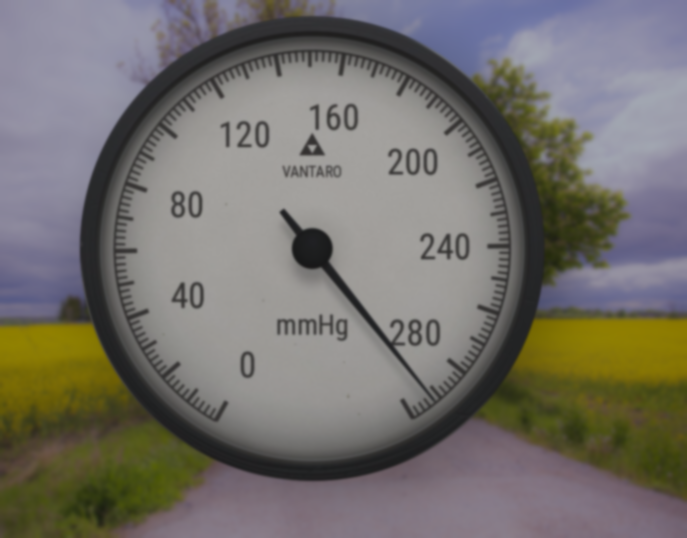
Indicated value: 292 mmHg
